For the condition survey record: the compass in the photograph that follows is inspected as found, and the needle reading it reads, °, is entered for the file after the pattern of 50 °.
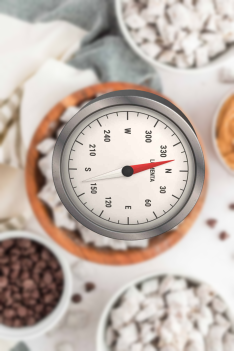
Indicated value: 345 °
